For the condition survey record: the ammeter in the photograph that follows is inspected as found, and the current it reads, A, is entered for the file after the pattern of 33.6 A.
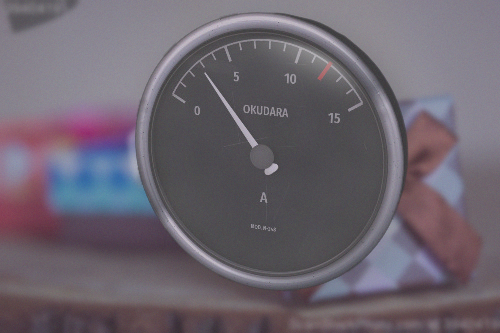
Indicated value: 3 A
